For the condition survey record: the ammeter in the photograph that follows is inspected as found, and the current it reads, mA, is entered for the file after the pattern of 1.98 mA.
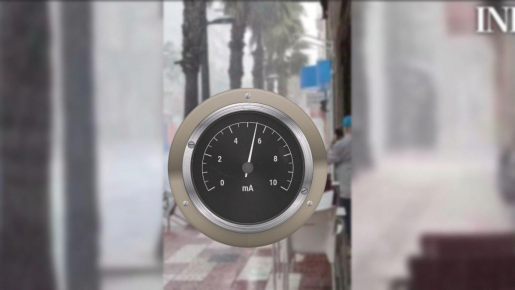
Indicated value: 5.5 mA
